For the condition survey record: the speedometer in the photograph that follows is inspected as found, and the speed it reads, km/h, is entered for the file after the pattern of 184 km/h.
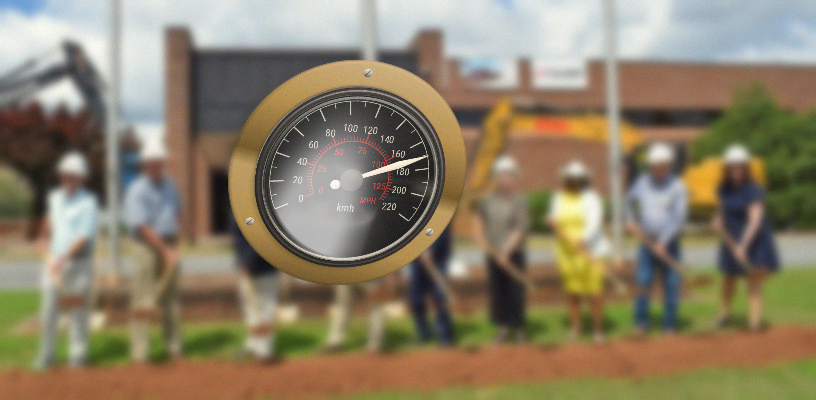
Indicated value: 170 km/h
